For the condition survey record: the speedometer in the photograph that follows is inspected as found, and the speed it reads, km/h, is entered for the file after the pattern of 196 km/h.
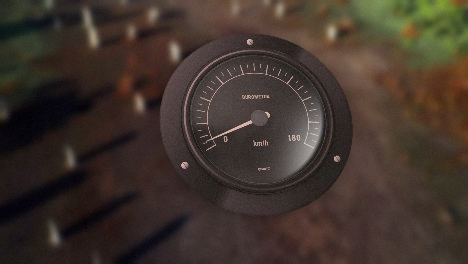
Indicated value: 5 km/h
